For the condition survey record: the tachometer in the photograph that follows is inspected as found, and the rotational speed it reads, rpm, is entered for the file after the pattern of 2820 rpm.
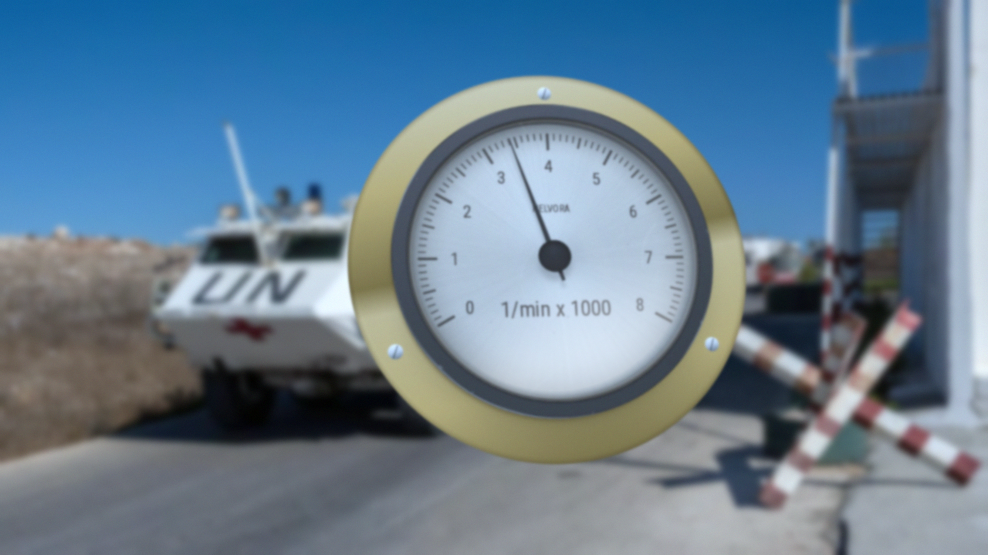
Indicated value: 3400 rpm
